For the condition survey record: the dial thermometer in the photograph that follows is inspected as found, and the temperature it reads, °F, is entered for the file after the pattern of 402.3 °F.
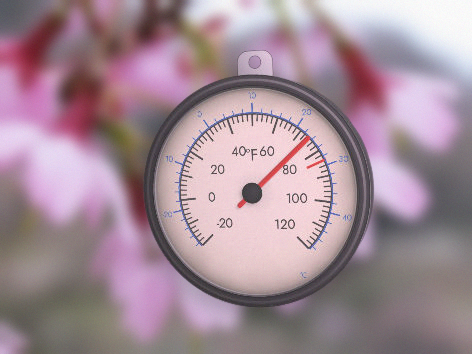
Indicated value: 74 °F
